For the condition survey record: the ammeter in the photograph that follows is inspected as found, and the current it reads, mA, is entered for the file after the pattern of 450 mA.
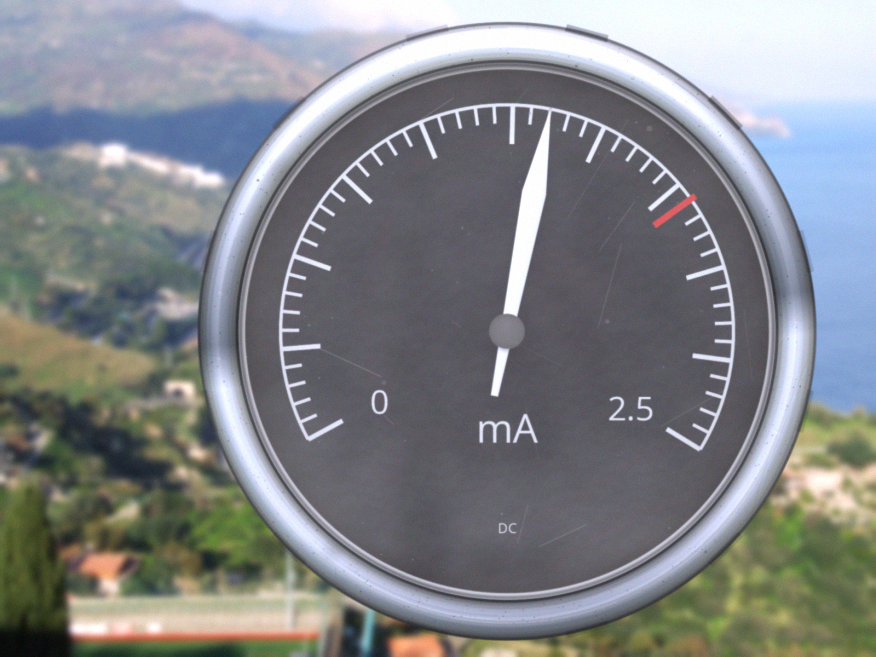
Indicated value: 1.35 mA
